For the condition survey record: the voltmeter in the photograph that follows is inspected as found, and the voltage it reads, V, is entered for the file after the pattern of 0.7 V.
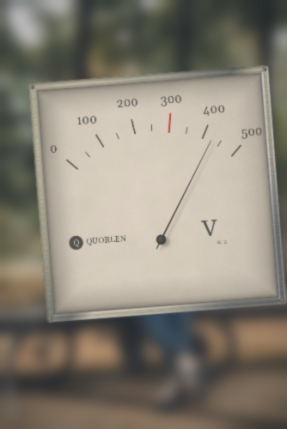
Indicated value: 425 V
